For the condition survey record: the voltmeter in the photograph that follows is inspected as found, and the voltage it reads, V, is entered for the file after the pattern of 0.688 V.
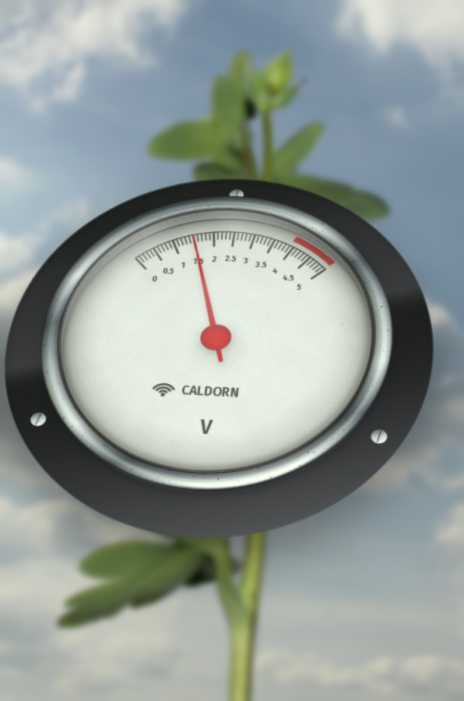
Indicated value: 1.5 V
